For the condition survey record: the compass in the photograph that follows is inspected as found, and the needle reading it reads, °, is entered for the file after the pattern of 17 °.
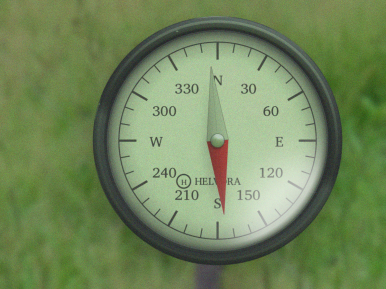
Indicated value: 175 °
